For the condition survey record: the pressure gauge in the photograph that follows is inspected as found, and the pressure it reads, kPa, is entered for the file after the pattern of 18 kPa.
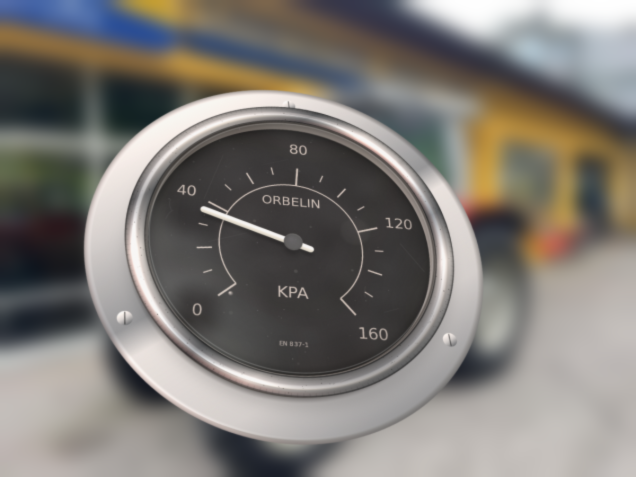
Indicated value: 35 kPa
